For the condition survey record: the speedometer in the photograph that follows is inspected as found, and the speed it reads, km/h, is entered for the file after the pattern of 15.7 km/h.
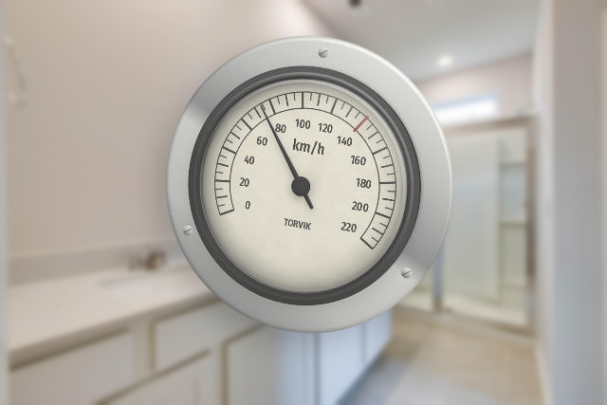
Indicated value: 75 km/h
